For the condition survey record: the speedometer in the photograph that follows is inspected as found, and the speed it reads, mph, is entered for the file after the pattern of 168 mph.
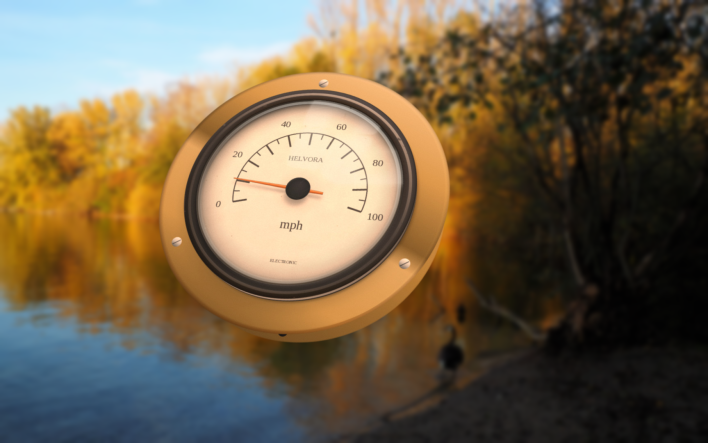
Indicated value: 10 mph
